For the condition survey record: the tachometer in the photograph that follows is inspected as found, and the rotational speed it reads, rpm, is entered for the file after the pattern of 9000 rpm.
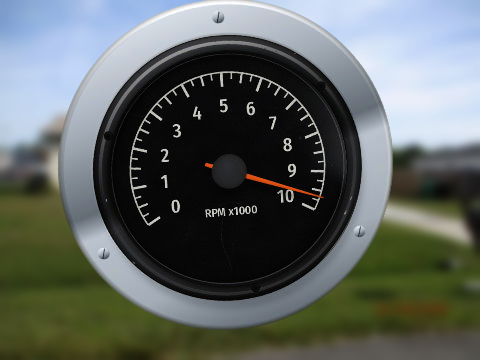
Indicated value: 9625 rpm
